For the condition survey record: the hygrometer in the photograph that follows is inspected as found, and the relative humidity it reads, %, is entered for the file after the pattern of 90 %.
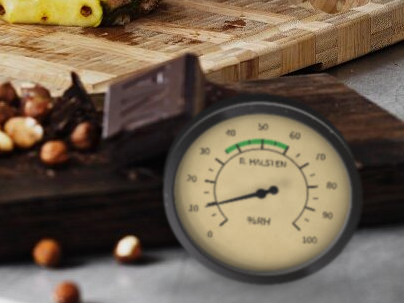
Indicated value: 10 %
